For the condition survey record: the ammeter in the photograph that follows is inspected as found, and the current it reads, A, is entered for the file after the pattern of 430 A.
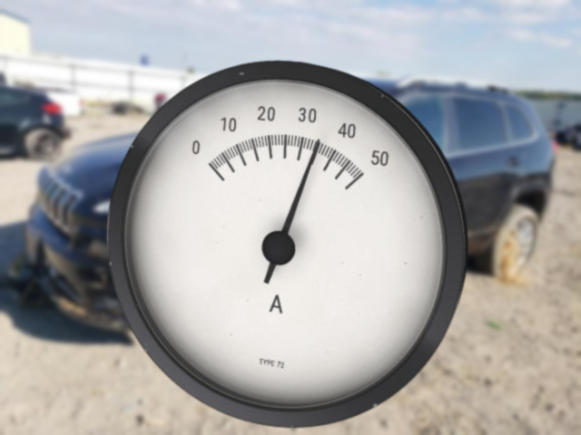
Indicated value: 35 A
